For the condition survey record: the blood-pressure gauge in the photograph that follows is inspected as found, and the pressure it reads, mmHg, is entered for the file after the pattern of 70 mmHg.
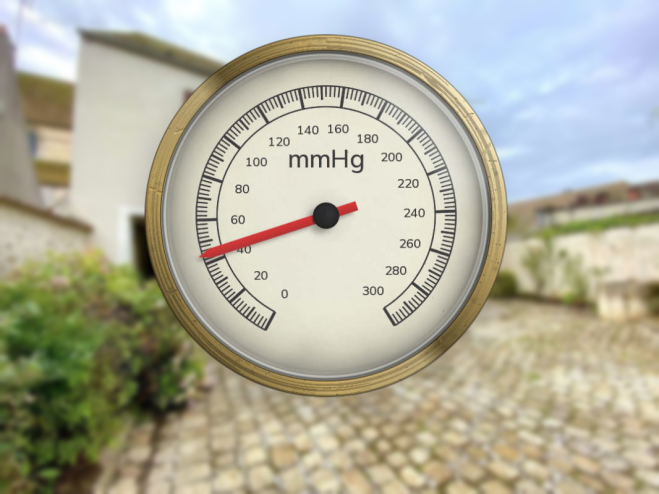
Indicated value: 44 mmHg
